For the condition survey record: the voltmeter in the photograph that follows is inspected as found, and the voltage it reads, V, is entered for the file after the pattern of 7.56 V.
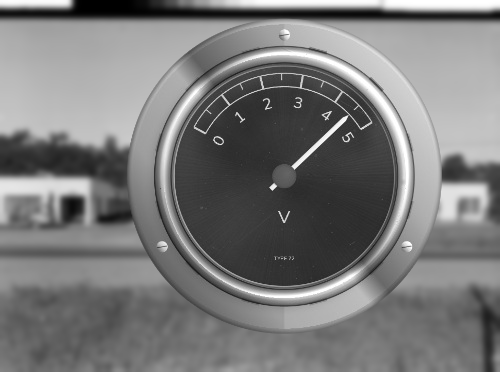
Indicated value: 4.5 V
